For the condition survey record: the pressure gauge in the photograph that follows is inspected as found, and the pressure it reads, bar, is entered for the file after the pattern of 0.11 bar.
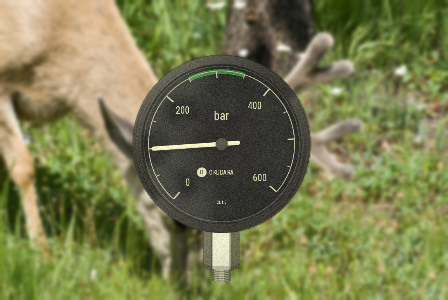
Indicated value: 100 bar
